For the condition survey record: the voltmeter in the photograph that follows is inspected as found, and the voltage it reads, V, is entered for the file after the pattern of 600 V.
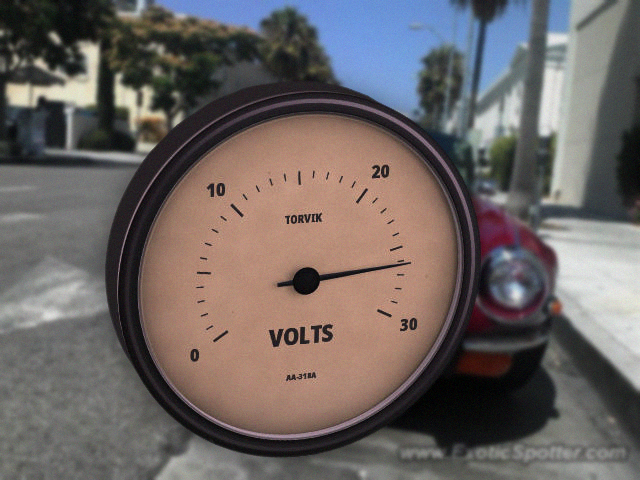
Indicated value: 26 V
